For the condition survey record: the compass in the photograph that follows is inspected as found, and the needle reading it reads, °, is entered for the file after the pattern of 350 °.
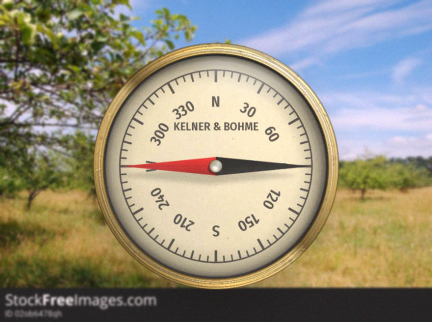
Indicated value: 270 °
